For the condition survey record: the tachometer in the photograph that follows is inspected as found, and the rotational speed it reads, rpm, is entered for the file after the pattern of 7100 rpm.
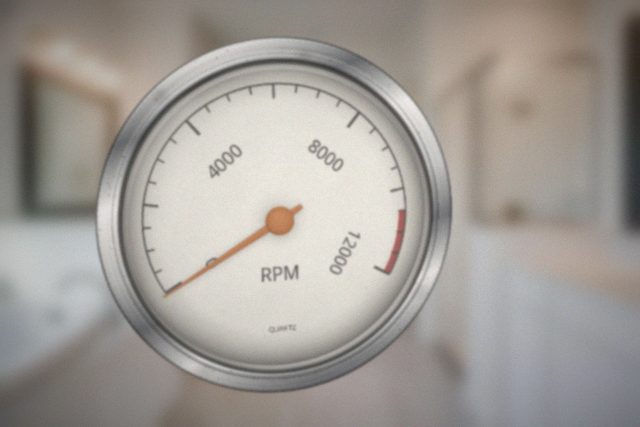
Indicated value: 0 rpm
